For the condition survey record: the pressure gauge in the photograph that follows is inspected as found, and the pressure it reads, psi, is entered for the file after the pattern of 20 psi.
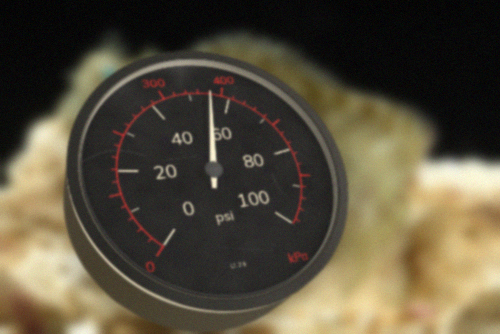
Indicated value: 55 psi
